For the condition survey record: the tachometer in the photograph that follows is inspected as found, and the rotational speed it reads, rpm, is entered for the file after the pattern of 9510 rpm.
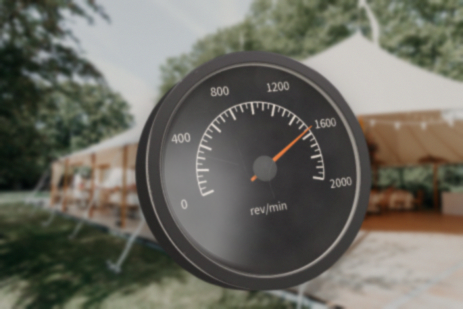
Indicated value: 1550 rpm
